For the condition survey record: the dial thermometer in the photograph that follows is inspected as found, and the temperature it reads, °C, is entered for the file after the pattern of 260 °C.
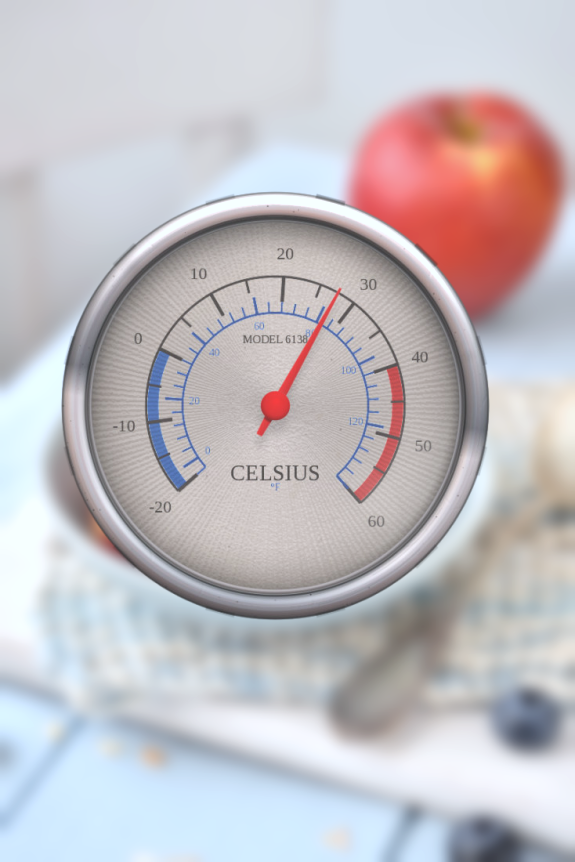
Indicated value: 27.5 °C
